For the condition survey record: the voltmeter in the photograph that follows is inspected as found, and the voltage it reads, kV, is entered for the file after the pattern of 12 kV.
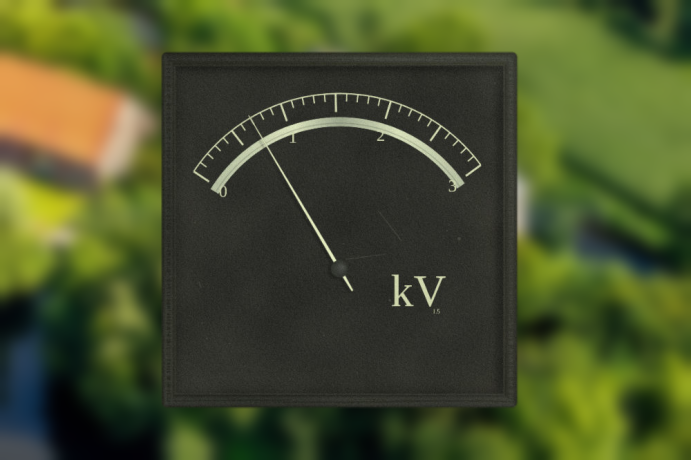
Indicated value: 0.7 kV
